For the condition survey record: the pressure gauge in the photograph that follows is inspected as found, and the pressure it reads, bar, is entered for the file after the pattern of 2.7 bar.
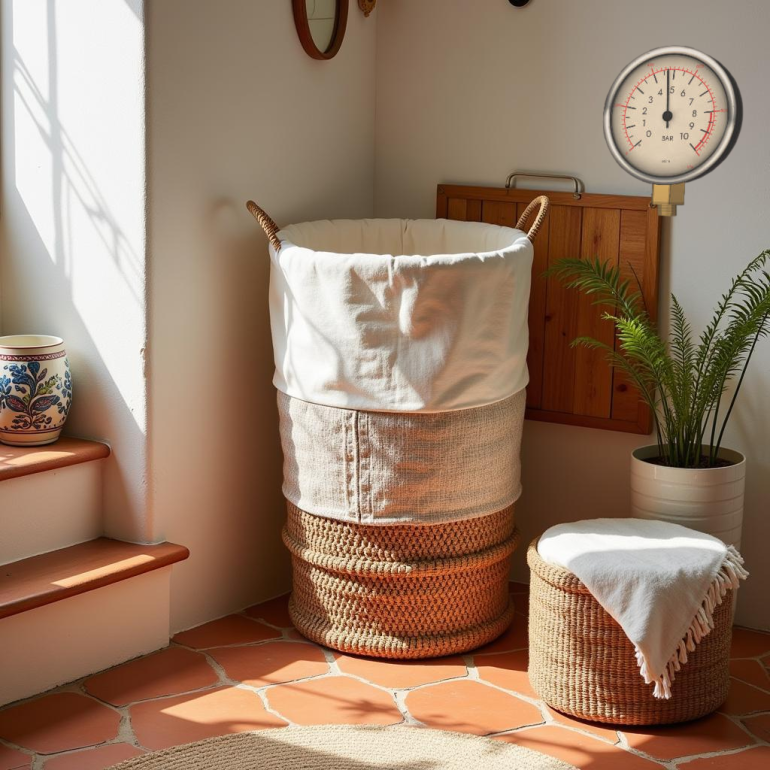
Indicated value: 4.75 bar
